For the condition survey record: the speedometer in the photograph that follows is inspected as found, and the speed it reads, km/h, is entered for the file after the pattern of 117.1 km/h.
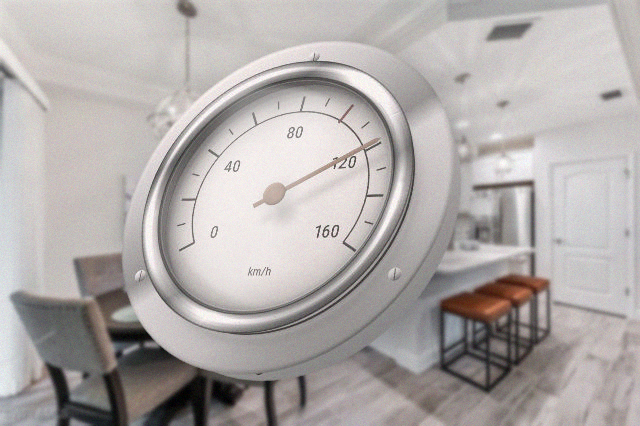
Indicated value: 120 km/h
